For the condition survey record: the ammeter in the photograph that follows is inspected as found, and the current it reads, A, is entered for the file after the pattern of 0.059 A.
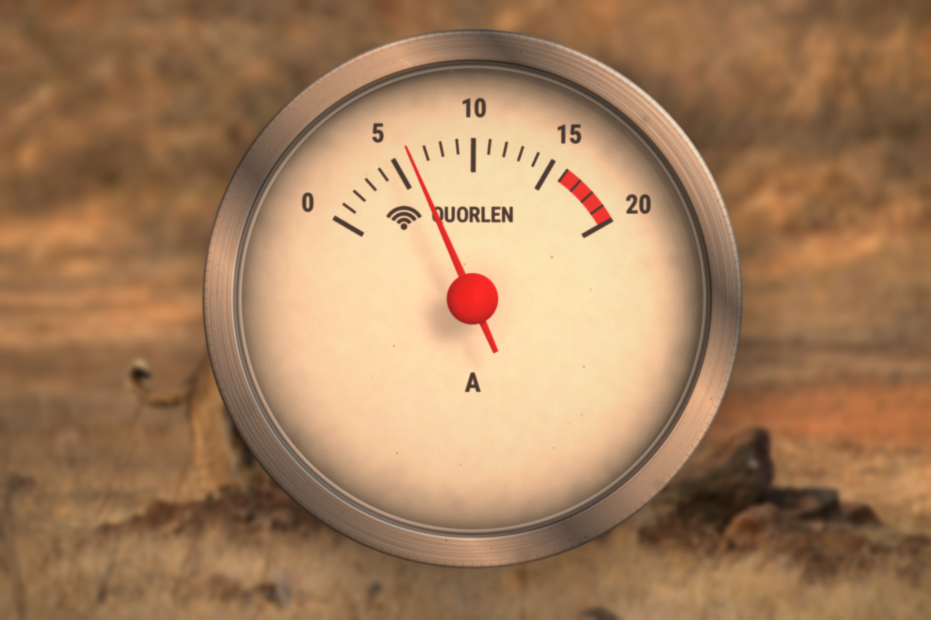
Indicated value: 6 A
